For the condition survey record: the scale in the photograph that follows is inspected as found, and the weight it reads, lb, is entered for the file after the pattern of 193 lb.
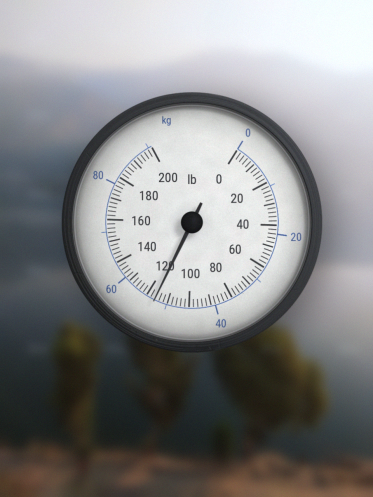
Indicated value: 116 lb
